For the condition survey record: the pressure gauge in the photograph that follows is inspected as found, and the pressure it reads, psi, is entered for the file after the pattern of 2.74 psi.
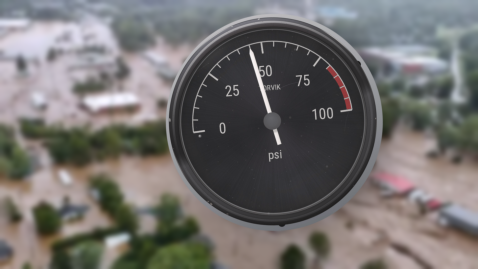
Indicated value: 45 psi
